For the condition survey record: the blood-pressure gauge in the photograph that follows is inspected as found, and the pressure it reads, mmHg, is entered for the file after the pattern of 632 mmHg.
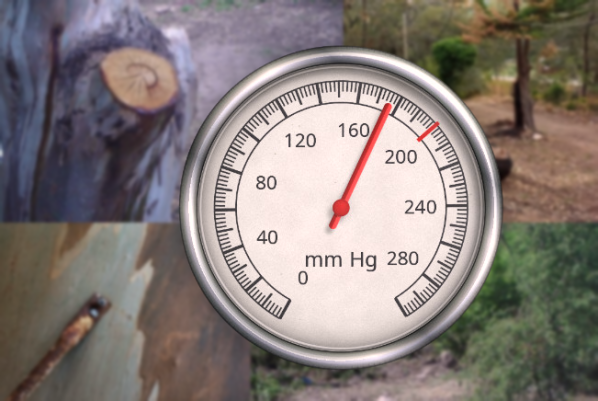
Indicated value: 176 mmHg
